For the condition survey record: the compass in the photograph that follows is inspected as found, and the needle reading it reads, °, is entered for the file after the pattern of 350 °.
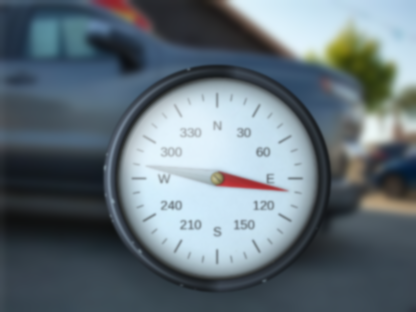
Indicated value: 100 °
